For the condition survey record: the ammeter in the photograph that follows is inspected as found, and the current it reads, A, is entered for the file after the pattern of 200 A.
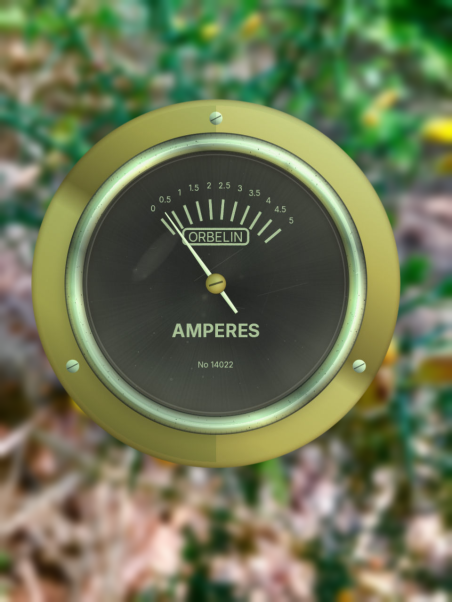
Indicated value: 0.25 A
